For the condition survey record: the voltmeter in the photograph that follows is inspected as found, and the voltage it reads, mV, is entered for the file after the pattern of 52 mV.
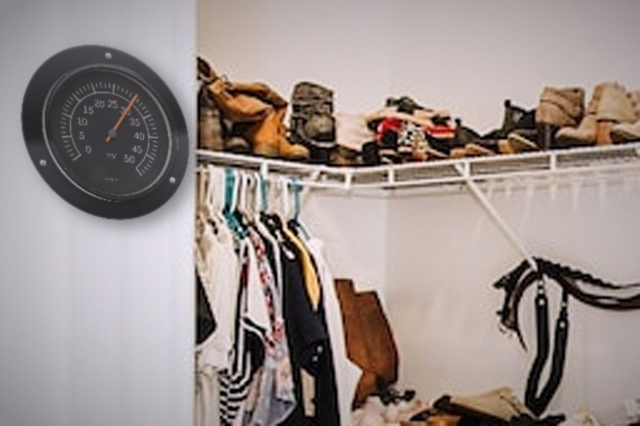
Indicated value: 30 mV
